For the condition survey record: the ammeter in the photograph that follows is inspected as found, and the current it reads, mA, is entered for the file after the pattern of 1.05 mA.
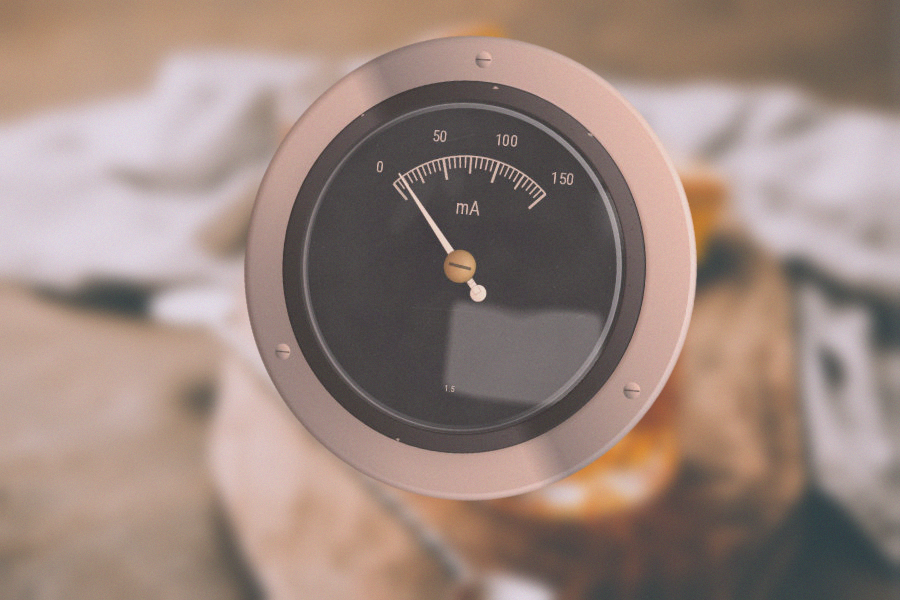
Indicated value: 10 mA
